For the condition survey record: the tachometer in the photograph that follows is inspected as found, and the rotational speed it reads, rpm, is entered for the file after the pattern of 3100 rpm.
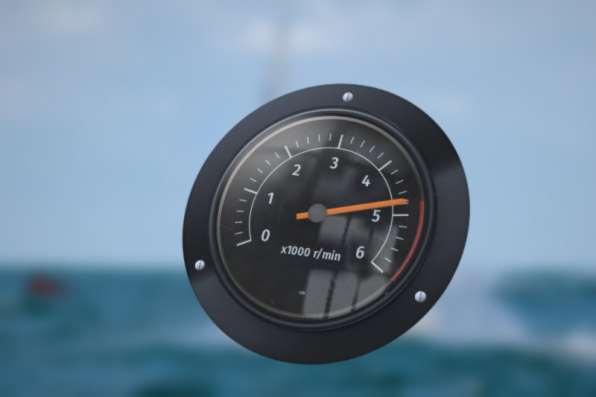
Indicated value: 4800 rpm
